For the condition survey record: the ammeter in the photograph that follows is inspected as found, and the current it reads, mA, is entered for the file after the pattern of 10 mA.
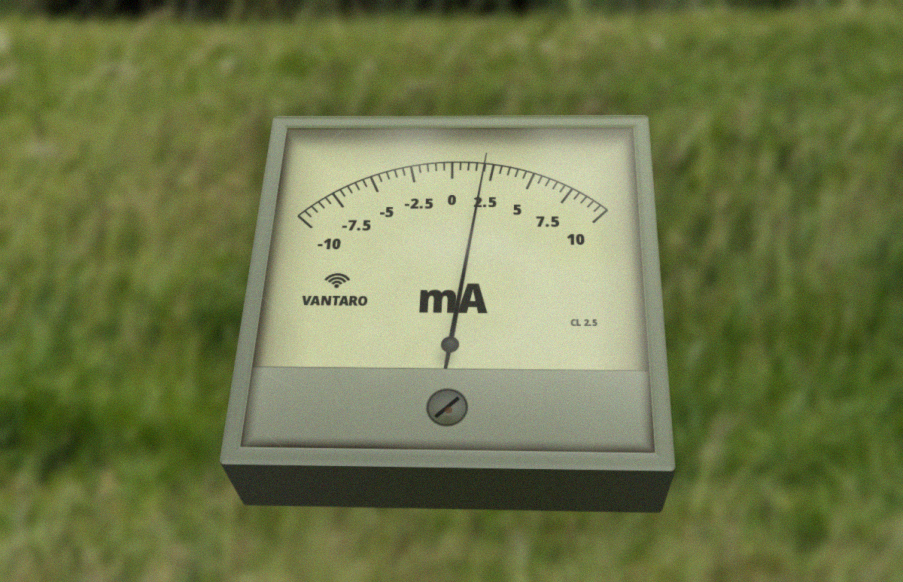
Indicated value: 2 mA
